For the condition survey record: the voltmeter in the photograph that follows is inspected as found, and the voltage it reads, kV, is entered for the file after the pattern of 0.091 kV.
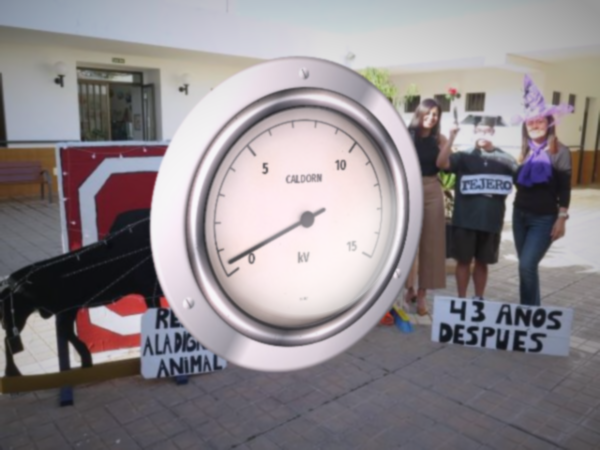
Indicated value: 0.5 kV
